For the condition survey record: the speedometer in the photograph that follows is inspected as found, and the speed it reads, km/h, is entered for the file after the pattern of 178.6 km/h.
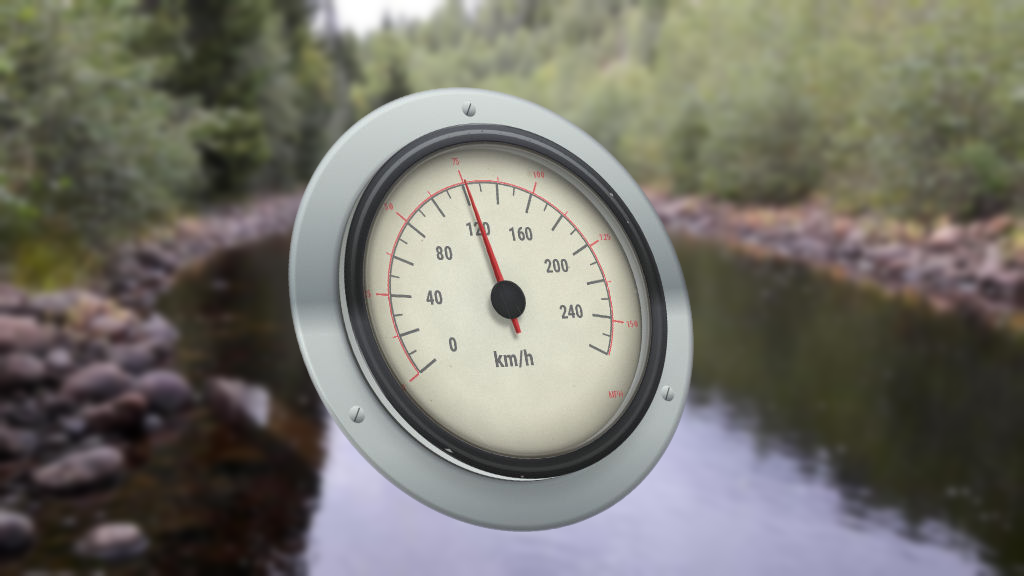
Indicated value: 120 km/h
